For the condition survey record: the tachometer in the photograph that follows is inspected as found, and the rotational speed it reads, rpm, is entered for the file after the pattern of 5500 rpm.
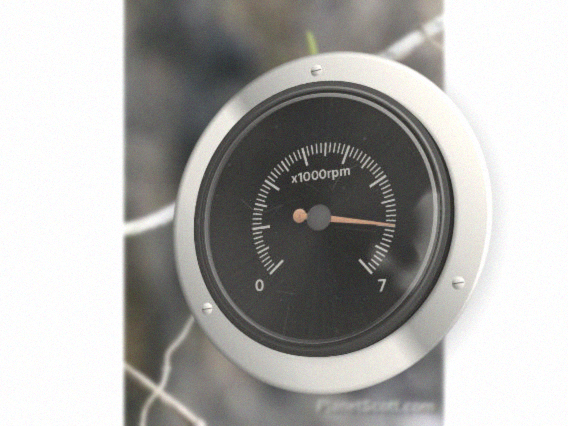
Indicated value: 6000 rpm
